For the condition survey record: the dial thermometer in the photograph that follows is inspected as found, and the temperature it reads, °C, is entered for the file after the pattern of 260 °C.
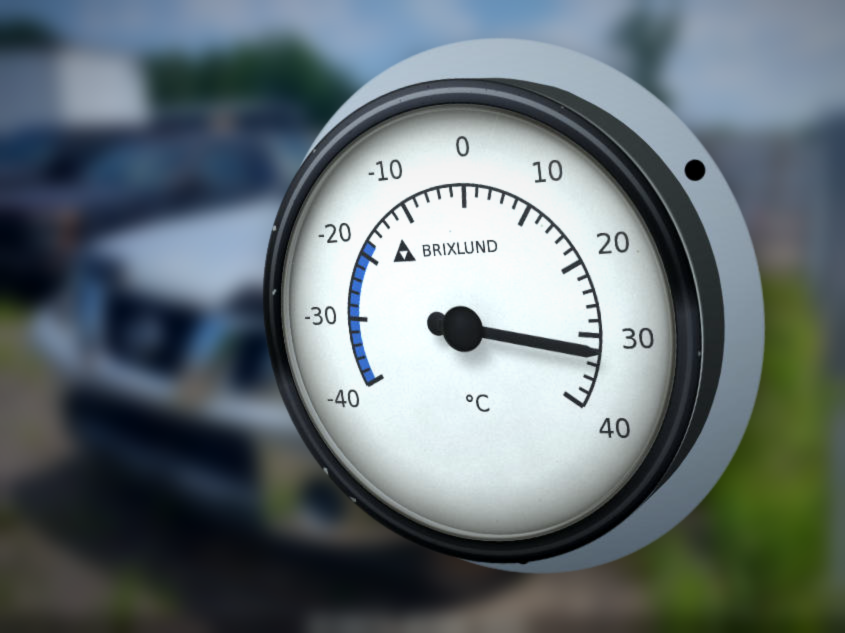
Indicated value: 32 °C
